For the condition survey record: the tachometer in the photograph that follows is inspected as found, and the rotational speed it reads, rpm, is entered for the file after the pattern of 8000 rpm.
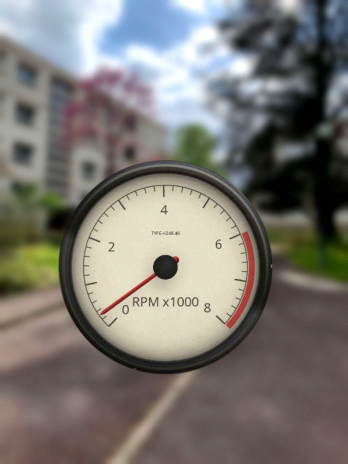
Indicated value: 300 rpm
